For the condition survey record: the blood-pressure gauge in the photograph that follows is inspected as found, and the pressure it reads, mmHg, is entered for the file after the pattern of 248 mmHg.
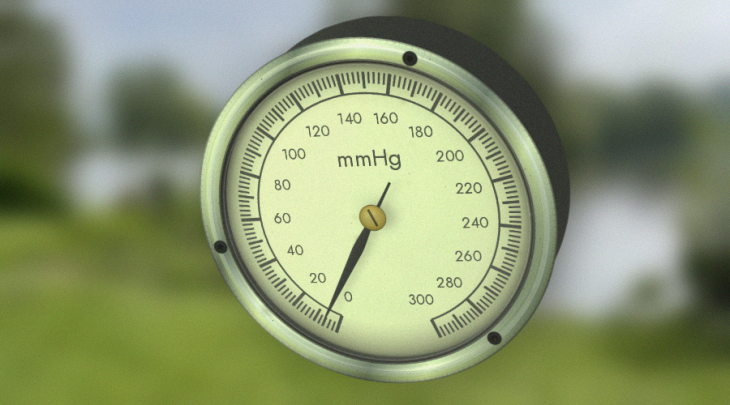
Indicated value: 6 mmHg
